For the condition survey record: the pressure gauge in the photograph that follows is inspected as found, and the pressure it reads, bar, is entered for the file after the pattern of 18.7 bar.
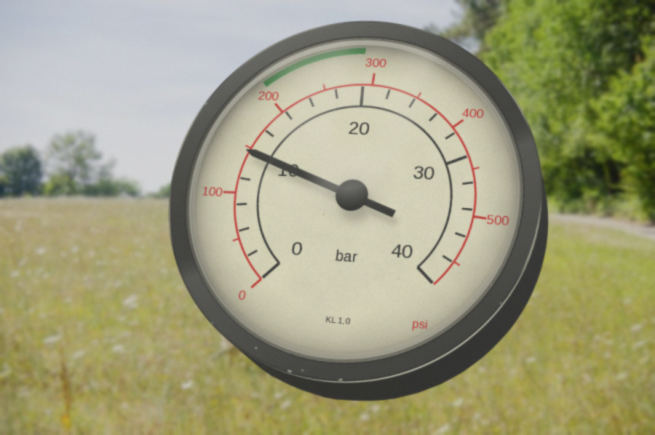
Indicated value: 10 bar
